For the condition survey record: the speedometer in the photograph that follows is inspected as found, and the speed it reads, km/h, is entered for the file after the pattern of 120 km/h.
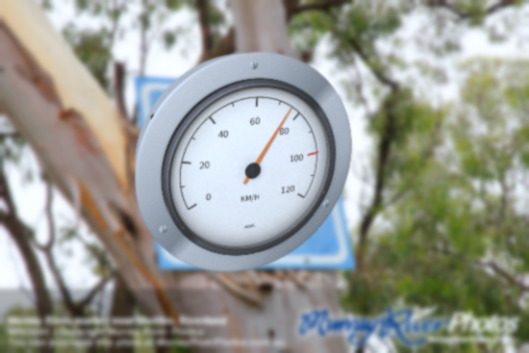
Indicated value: 75 km/h
